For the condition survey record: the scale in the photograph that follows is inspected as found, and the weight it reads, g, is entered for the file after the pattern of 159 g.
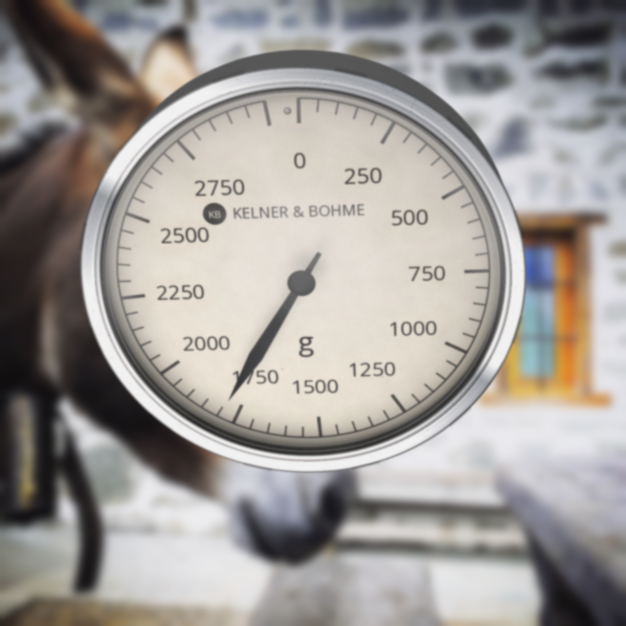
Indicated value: 1800 g
